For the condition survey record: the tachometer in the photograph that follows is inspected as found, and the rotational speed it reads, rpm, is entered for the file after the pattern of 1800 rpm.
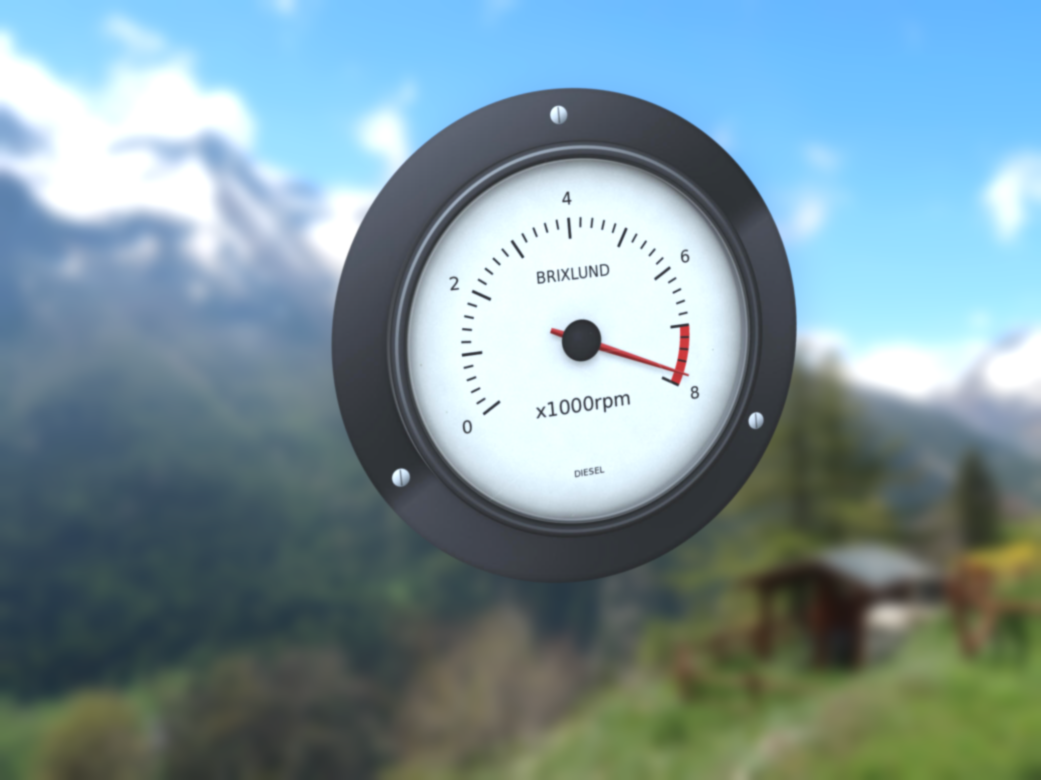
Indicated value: 7800 rpm
